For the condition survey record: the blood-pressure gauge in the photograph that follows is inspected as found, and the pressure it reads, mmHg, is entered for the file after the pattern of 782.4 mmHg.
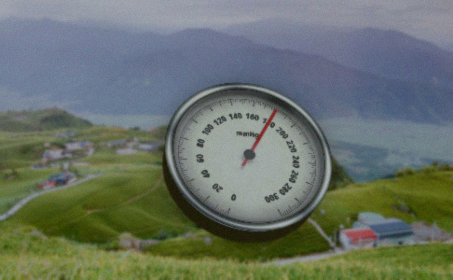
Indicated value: 180 mmHg
